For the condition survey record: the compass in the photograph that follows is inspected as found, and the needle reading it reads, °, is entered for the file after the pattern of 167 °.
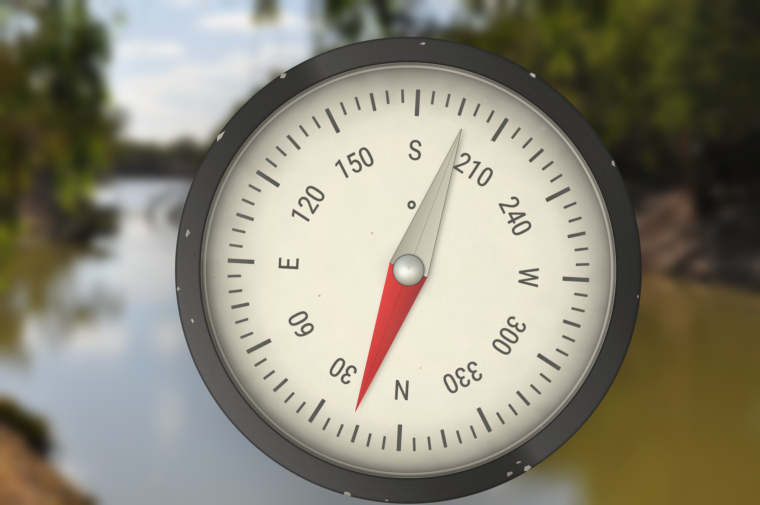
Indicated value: 17.5 °
